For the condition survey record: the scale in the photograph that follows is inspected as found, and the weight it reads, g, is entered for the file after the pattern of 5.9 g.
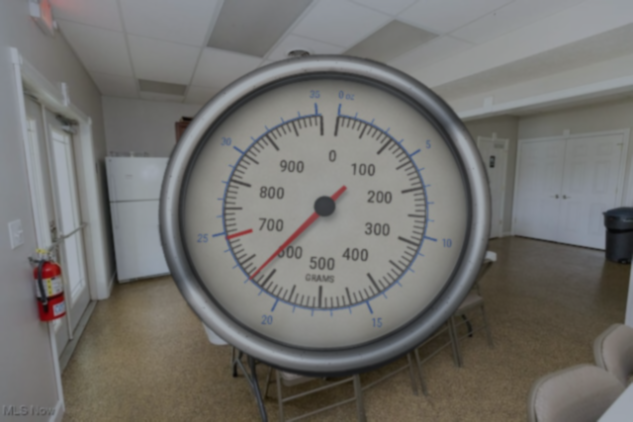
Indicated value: 620 g
